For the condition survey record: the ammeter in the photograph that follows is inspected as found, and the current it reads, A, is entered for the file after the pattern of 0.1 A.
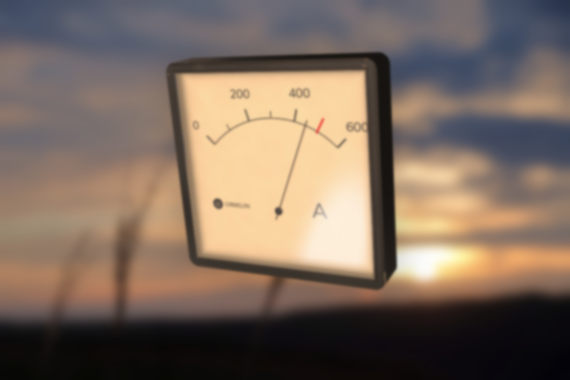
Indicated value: 450 A
